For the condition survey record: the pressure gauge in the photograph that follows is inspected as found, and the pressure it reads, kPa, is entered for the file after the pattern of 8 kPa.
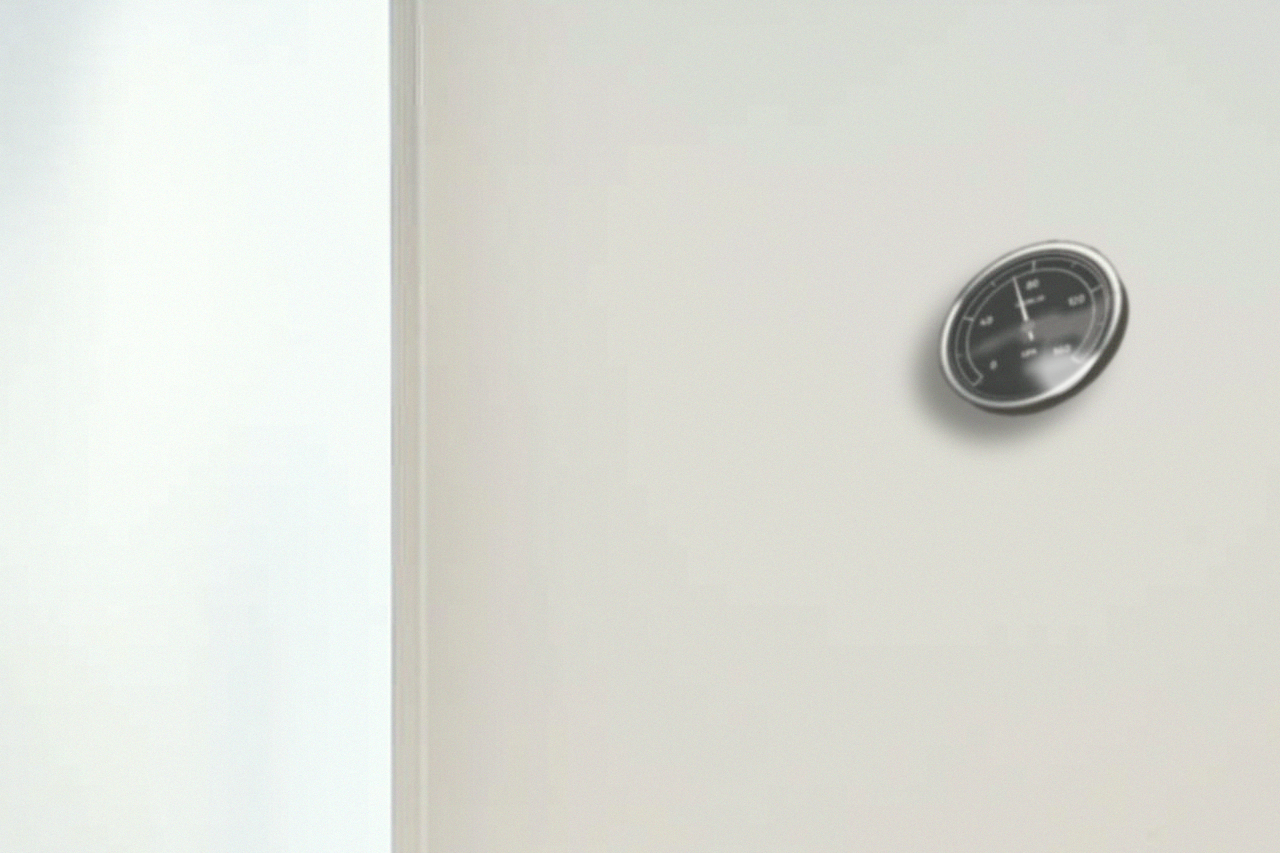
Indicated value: 70 kPa
